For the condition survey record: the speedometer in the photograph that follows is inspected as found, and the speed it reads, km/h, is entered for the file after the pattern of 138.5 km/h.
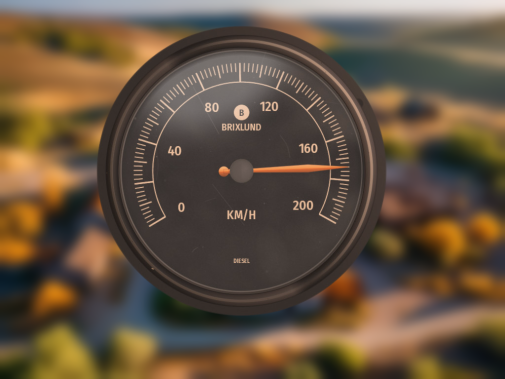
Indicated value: 174 km/h
